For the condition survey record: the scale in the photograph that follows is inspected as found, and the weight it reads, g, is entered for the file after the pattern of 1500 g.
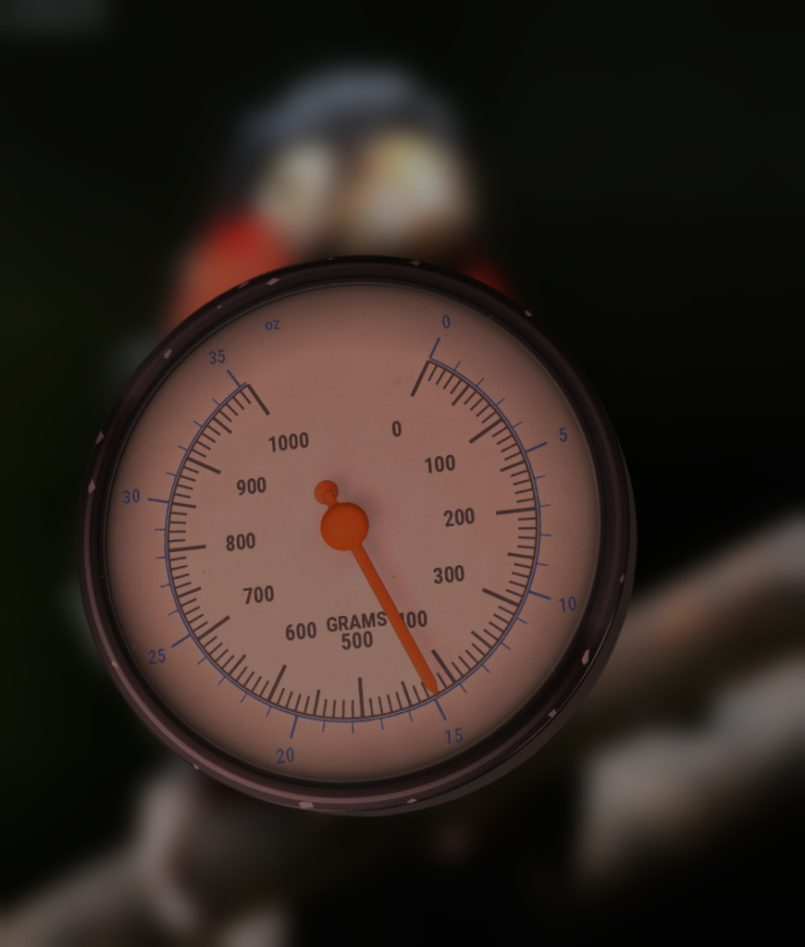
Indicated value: 420 g
